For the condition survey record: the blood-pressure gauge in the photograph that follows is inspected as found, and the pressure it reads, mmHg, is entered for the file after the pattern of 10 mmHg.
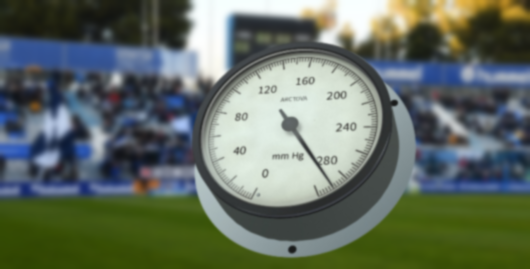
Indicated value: 290 mmHg
